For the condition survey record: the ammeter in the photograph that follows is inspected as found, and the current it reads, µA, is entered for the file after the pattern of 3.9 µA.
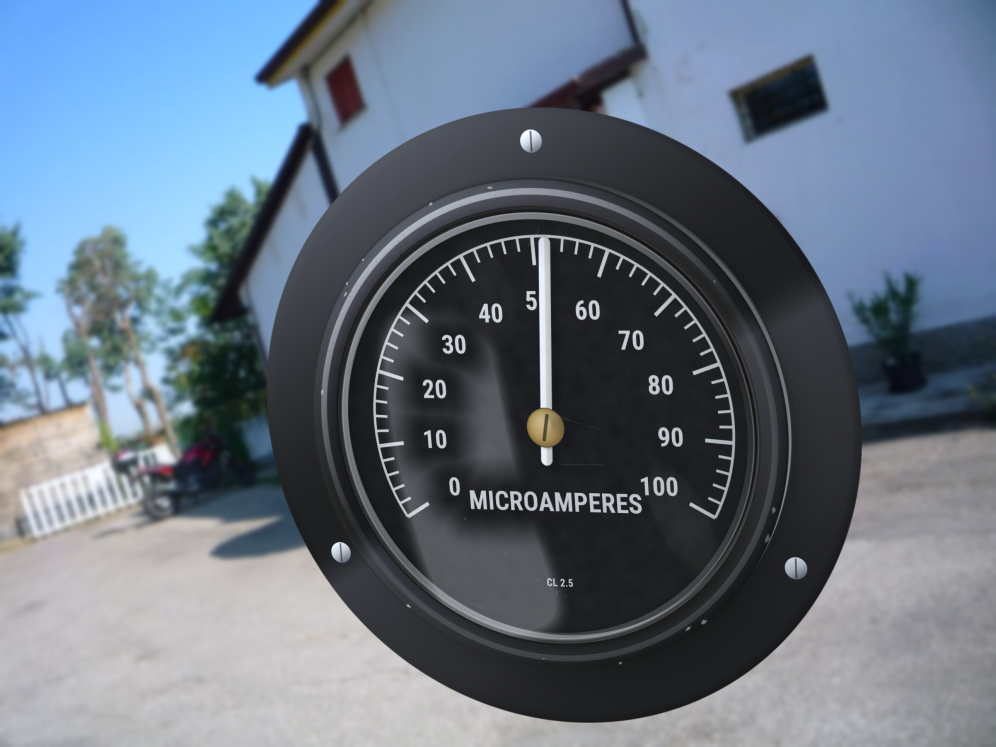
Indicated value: 52 µA
